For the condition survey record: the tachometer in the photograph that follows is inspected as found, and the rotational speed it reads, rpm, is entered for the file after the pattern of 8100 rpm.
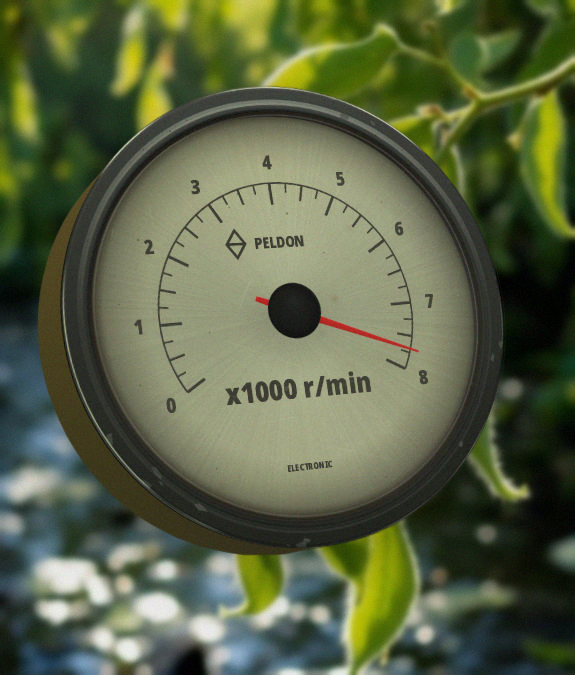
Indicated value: 7750 rpm
